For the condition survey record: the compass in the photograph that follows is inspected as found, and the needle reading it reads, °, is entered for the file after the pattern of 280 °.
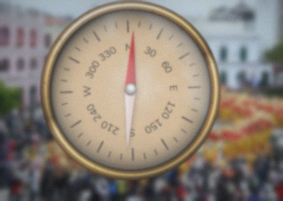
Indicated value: 5 °
